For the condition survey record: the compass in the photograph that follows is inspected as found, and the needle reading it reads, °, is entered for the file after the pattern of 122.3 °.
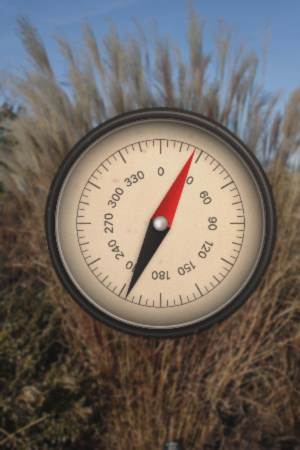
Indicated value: 25 °
